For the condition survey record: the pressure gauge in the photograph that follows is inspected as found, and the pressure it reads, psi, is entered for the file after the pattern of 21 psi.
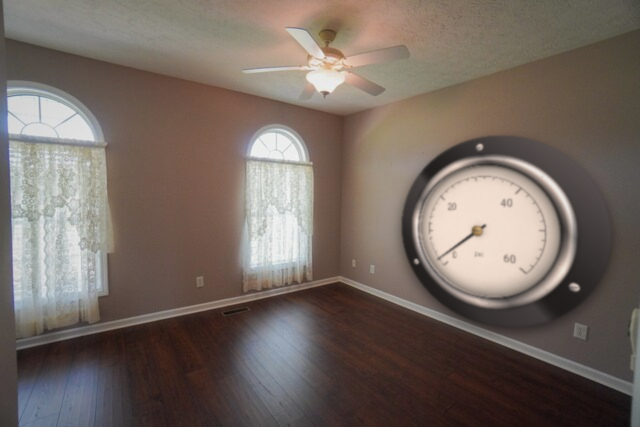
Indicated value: 2 psi
